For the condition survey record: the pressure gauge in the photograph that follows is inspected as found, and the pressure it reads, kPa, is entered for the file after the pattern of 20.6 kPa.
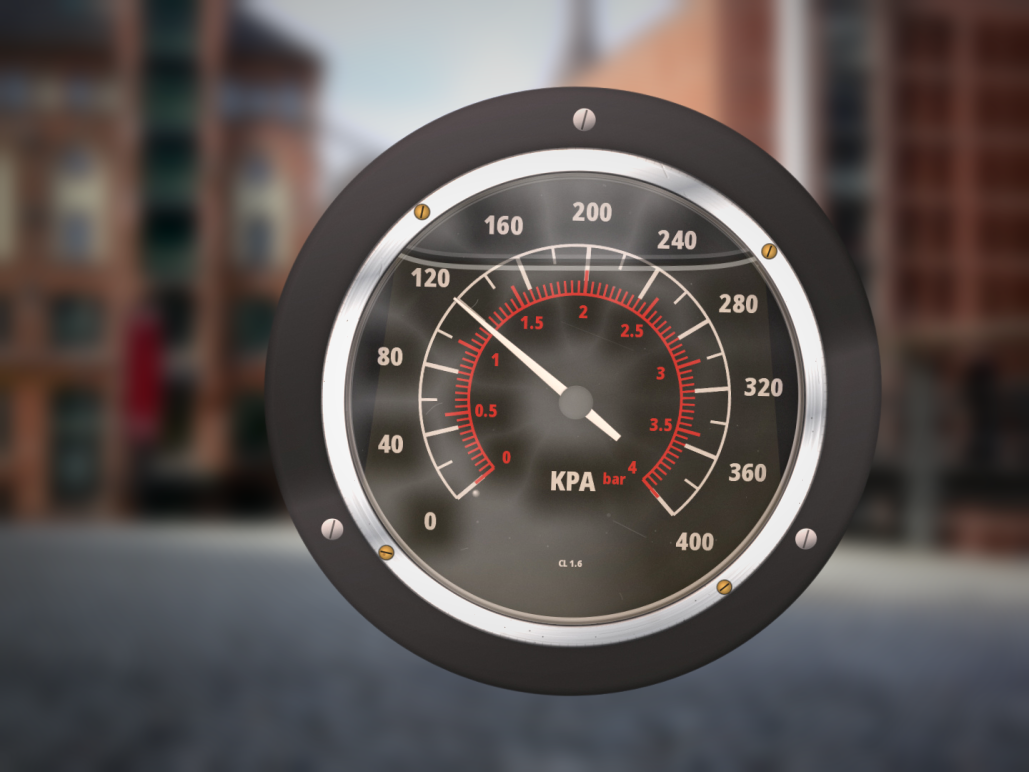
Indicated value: 120 kPa
